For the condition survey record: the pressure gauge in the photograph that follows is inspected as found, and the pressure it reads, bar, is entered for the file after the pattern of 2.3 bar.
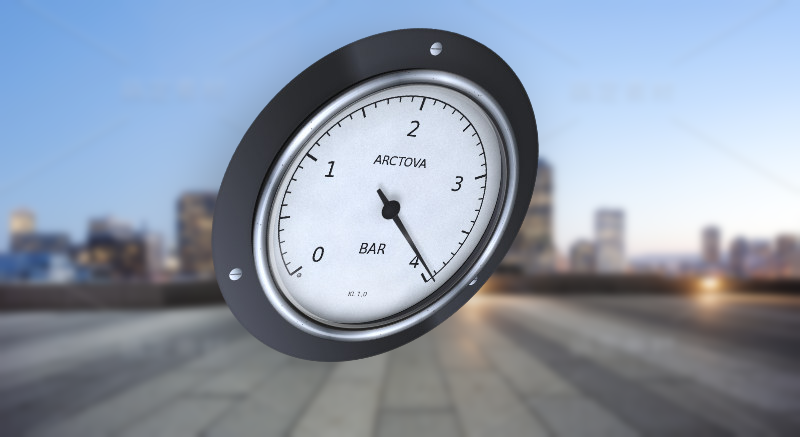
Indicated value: 3.95 bar
